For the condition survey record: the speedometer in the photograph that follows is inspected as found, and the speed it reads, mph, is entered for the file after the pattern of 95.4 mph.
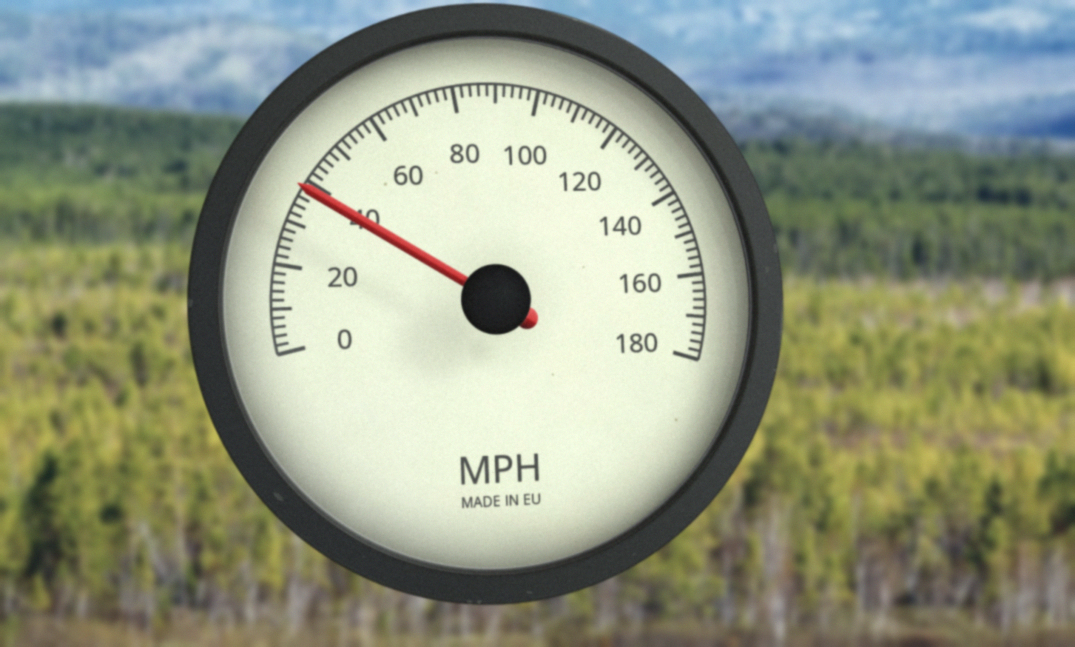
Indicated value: 38 mph
